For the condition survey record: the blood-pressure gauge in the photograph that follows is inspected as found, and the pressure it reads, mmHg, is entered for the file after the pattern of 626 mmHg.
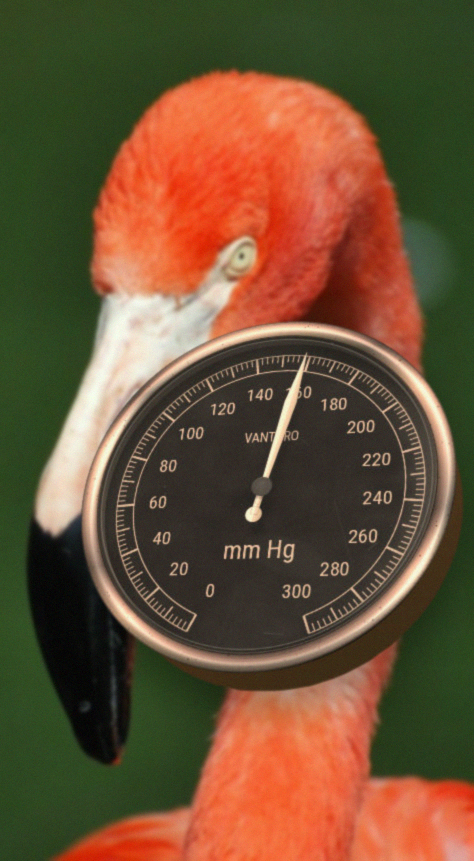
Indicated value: 160 mmHg
